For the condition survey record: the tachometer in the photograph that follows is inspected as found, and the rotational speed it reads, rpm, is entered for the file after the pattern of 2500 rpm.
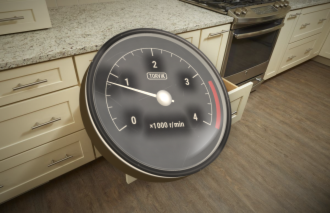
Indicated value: 800 rpm
